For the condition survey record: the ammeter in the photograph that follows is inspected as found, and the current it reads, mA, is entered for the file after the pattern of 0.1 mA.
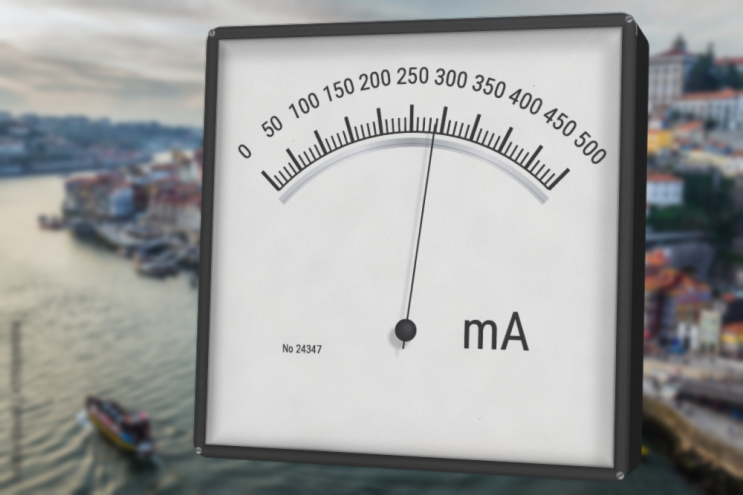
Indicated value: 290 mA
